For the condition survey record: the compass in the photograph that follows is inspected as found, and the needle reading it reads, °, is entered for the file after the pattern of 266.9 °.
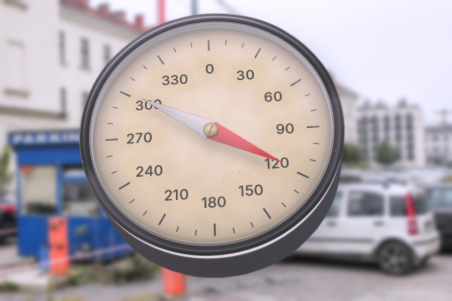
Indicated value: 120 °
